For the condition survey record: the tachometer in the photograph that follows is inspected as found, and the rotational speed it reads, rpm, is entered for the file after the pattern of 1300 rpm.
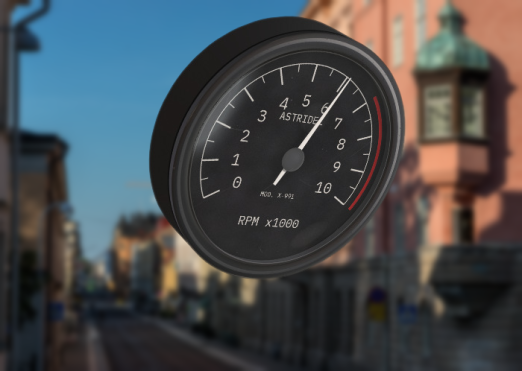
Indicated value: 6000 rpm
